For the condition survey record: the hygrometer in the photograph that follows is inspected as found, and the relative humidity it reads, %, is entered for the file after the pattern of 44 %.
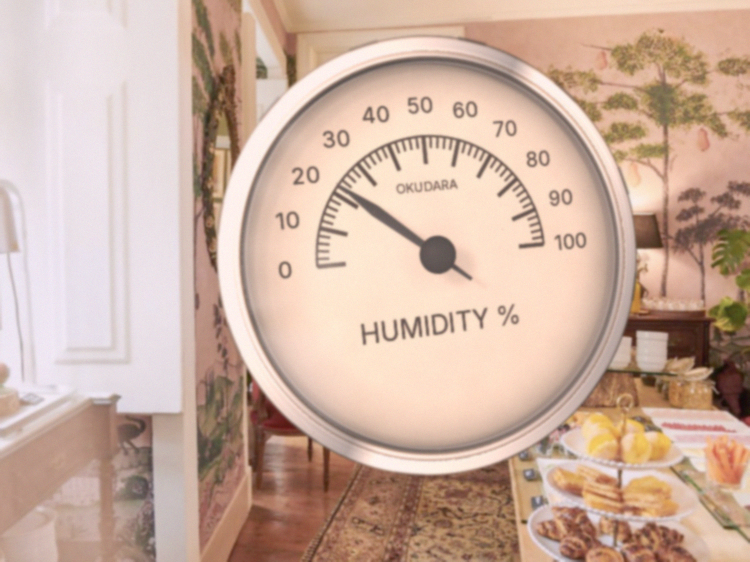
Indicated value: 22 %
